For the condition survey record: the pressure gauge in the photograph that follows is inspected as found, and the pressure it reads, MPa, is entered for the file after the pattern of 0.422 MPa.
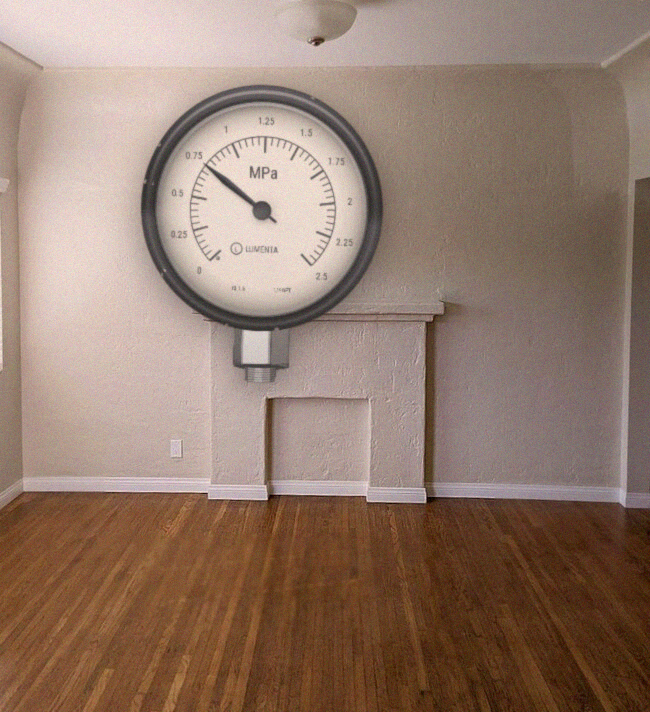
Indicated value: 0.75 MPa
